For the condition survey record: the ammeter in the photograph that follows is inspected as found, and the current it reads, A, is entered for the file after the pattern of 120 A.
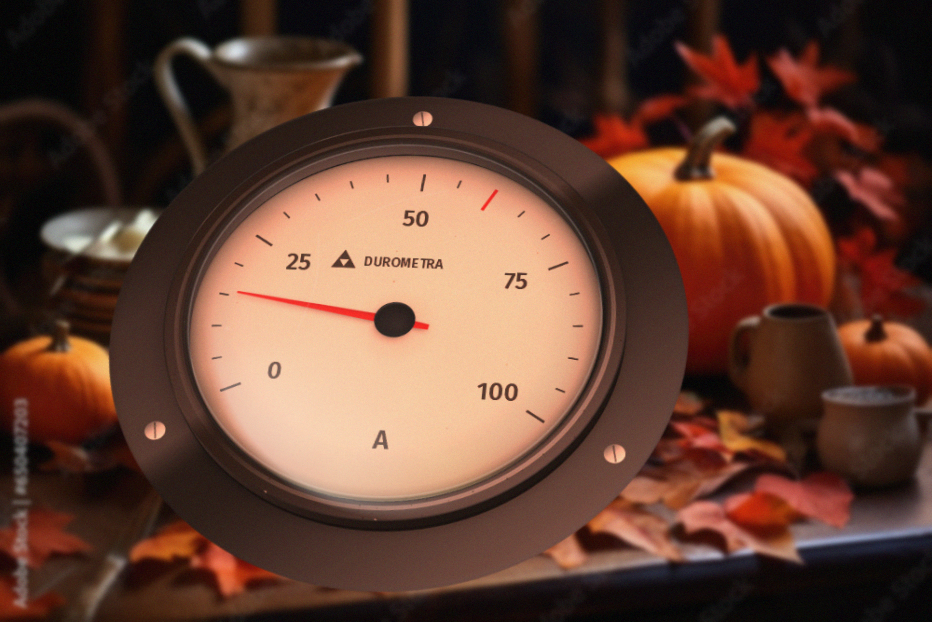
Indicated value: 15 A
